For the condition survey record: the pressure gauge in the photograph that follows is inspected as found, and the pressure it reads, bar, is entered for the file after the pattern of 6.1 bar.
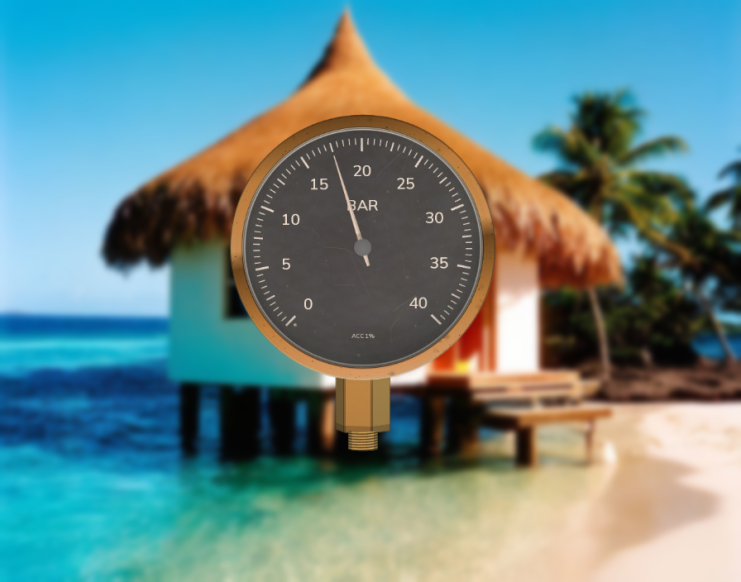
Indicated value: 17.5 bar
